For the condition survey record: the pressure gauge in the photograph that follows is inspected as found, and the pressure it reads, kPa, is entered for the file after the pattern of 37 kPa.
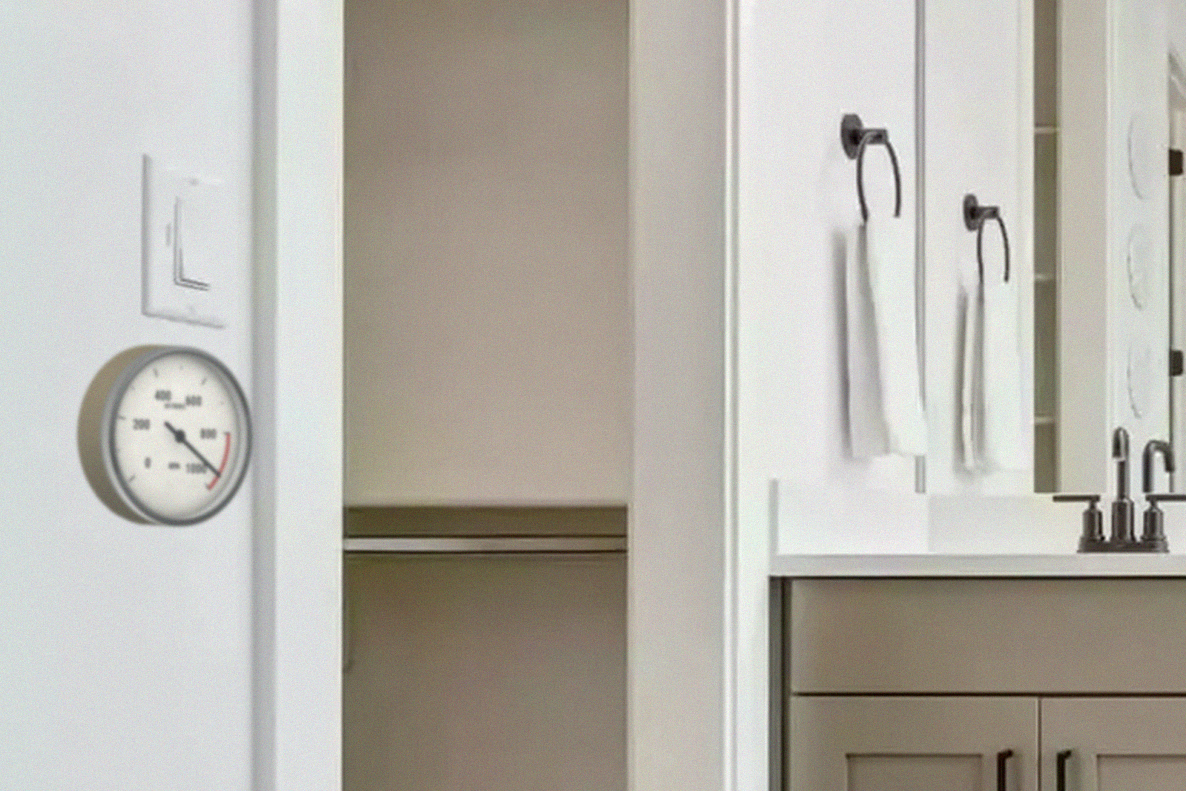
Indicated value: 950 kPa
